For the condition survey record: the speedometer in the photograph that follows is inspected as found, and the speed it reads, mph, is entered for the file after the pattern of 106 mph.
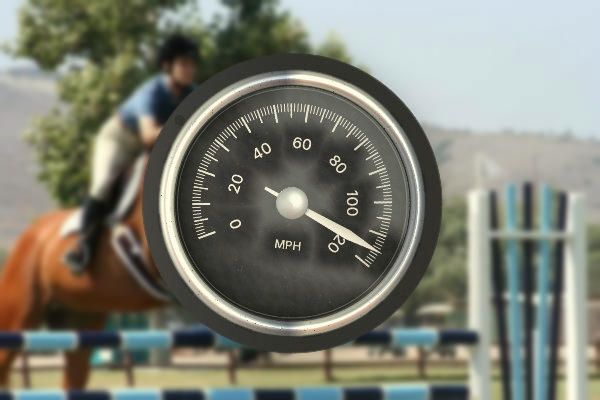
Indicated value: 115 mph
